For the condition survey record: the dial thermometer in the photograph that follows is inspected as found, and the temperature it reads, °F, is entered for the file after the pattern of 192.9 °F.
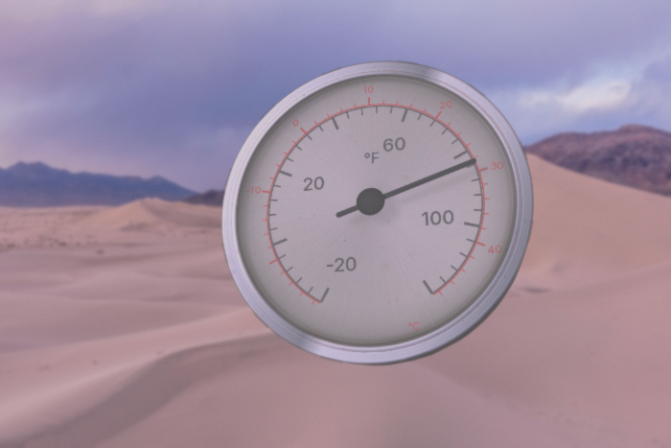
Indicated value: 84 °F
